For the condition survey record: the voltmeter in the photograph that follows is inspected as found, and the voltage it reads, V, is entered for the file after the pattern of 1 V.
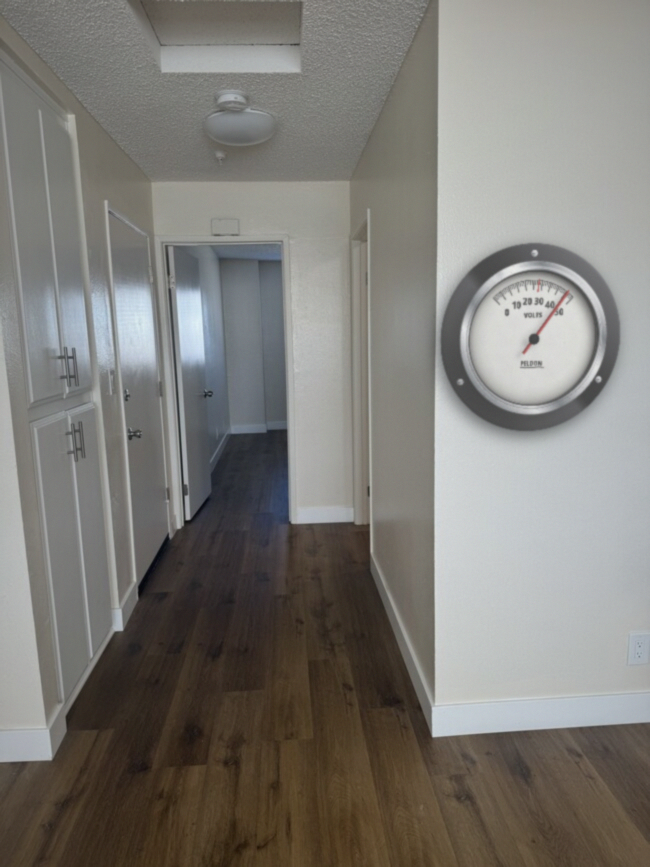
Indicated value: 45 V
